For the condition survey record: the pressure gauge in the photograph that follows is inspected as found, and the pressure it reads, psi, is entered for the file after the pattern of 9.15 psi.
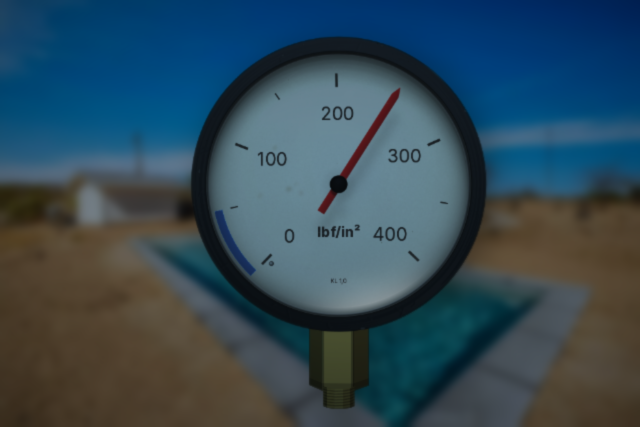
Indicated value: 250 psi
